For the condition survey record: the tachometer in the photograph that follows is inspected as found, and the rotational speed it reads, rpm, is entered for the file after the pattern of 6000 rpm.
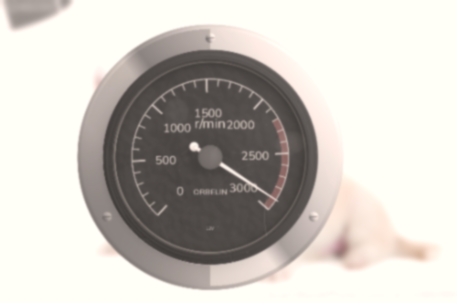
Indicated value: 2900 rpm
